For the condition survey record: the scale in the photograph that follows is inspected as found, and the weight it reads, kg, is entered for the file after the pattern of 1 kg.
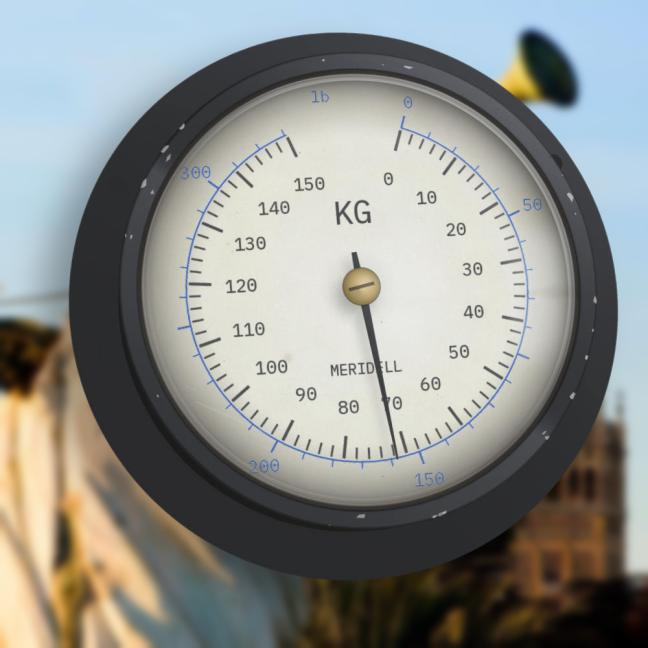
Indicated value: 72 kg
